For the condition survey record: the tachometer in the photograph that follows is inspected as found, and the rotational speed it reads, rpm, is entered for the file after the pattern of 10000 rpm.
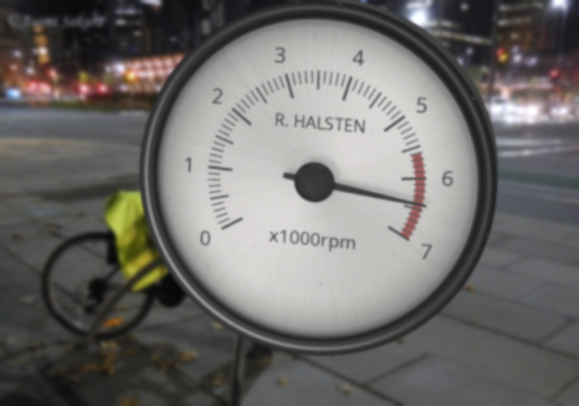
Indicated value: 6400 rpm
